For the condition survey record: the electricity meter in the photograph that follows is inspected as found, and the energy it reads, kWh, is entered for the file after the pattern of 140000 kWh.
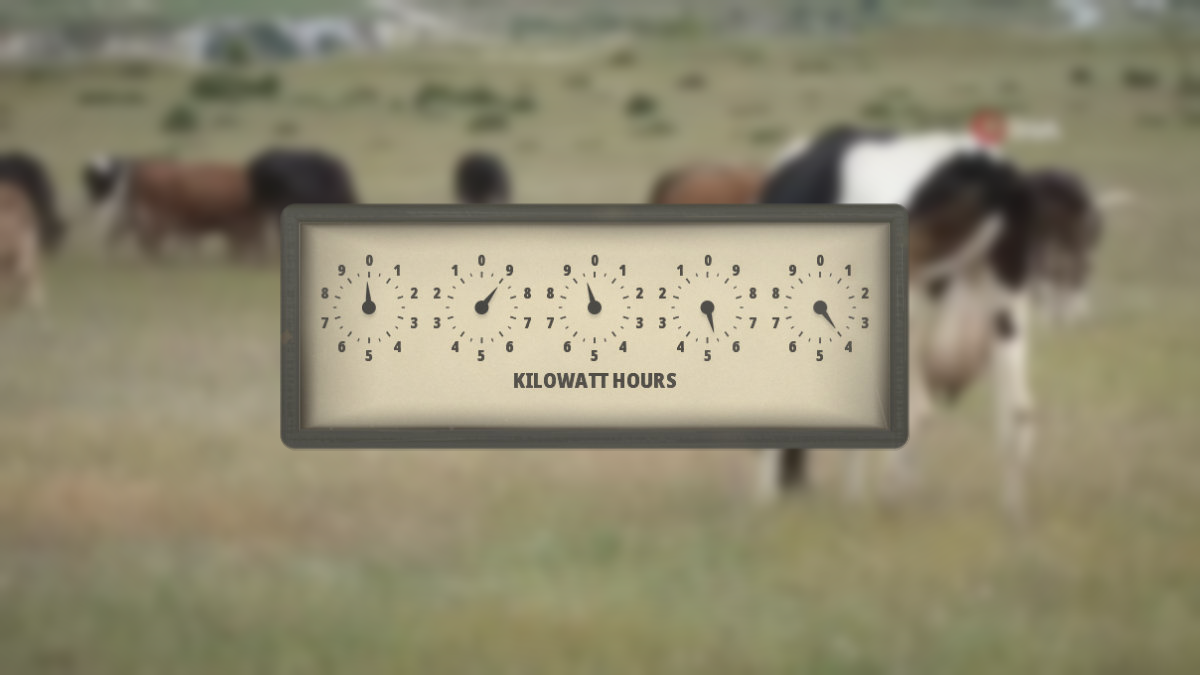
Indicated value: 98954 kWh
